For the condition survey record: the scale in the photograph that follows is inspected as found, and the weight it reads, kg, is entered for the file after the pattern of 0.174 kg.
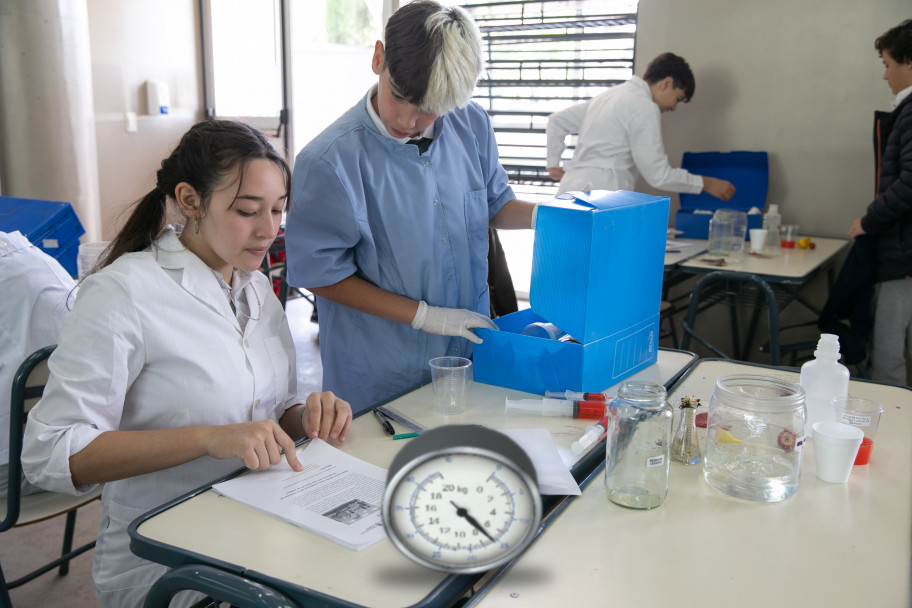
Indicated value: 7 kg
